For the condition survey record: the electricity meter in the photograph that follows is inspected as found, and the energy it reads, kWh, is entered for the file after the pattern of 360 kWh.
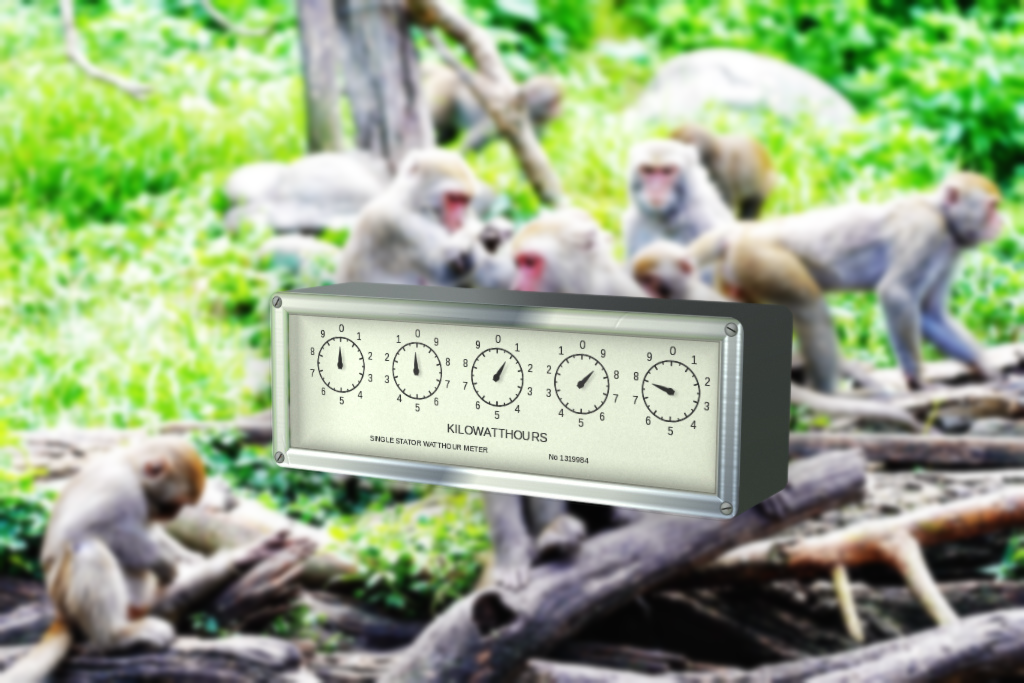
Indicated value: 88 kWh
